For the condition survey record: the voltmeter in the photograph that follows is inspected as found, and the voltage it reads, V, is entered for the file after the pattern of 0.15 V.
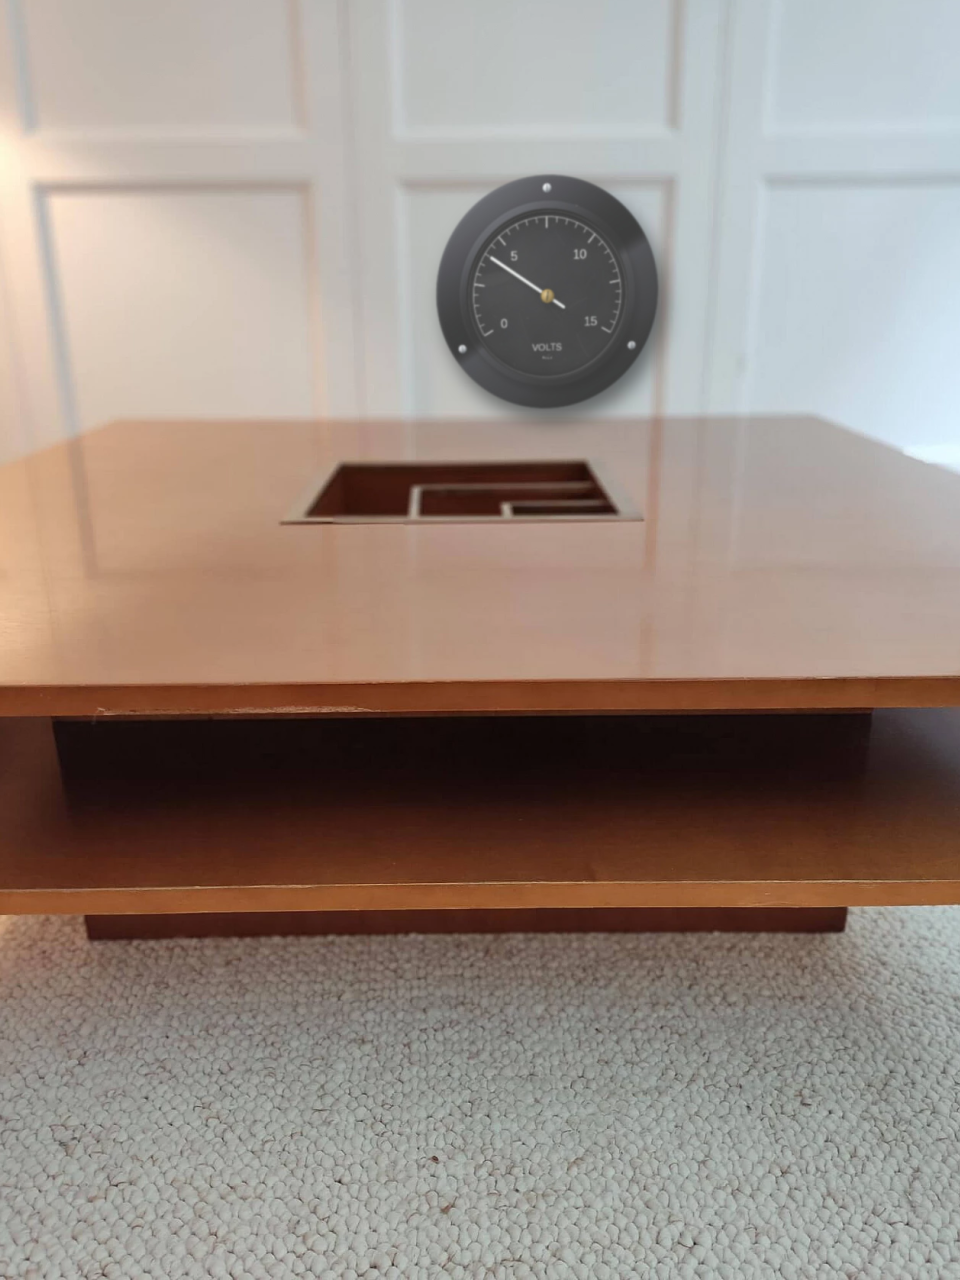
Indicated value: 4 V
